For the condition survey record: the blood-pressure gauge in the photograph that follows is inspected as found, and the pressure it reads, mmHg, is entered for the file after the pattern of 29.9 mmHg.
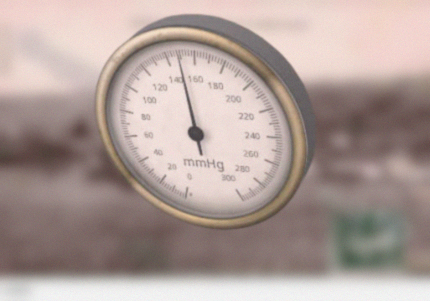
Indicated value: 150 mmHg
